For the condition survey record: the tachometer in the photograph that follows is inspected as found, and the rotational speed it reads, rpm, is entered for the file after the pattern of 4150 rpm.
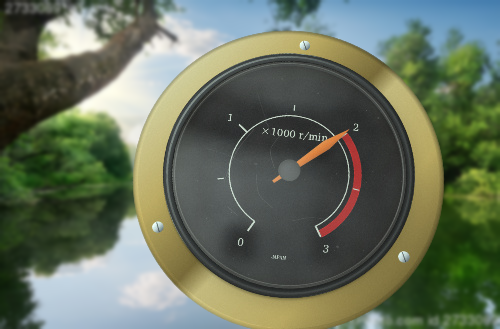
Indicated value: 2000 rpm
